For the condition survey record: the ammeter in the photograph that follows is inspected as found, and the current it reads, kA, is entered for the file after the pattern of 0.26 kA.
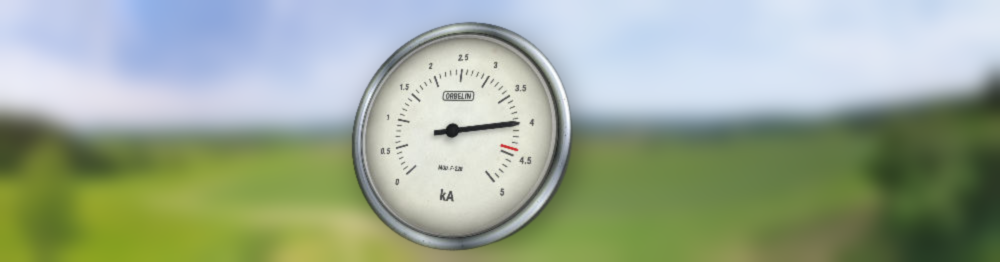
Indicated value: 4 kA
